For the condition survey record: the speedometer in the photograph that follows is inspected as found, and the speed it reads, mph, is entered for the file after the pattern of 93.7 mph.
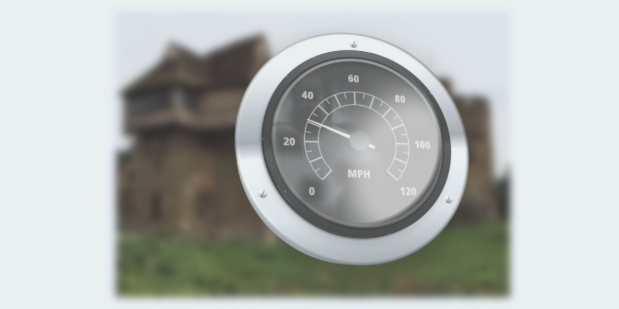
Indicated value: 30 mph
